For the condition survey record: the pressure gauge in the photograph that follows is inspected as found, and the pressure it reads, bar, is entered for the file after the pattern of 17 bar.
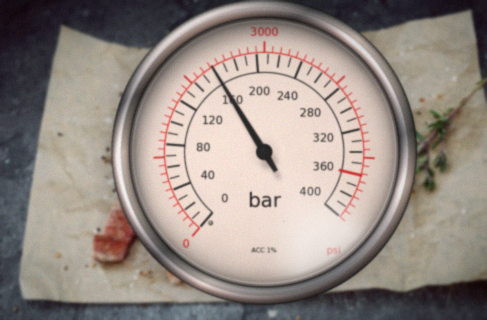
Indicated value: 160 bar
